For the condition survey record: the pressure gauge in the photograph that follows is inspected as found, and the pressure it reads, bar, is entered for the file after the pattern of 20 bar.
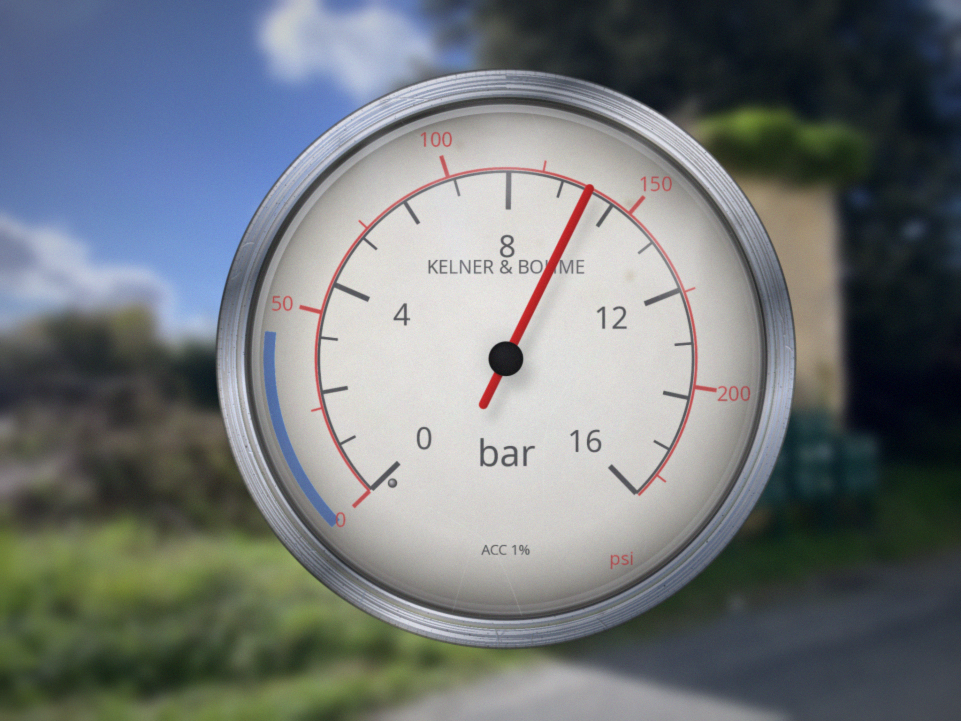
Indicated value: 9.5 bar
